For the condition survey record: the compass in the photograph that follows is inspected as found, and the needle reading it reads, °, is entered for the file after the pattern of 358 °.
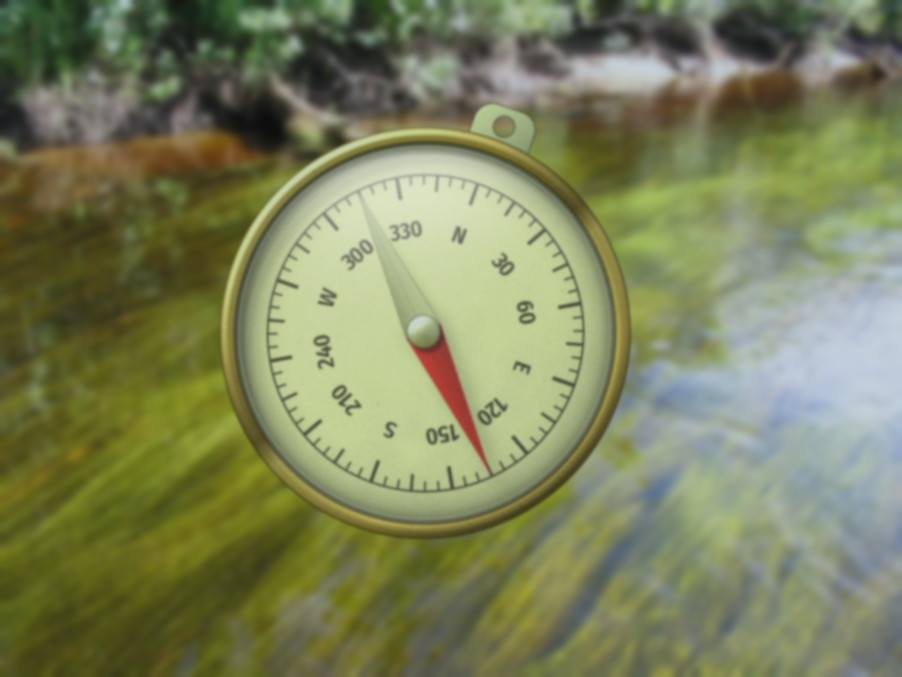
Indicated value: 135 °
